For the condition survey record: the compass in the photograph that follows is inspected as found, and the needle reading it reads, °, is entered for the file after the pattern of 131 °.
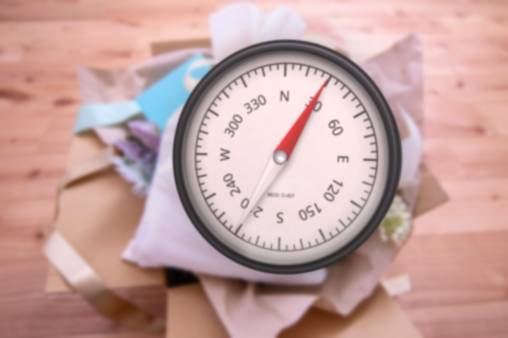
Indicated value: 30 °
